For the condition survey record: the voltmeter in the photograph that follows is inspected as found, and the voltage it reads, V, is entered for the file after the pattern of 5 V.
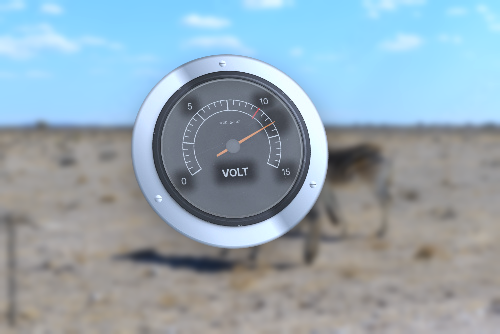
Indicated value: 11.5 V
